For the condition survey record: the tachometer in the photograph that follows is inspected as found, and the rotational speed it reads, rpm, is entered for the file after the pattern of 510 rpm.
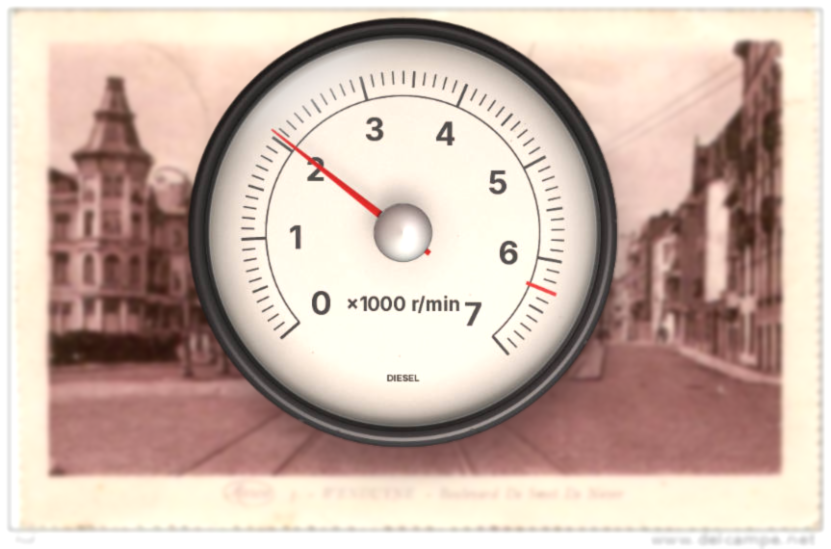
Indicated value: 2050 rpm
